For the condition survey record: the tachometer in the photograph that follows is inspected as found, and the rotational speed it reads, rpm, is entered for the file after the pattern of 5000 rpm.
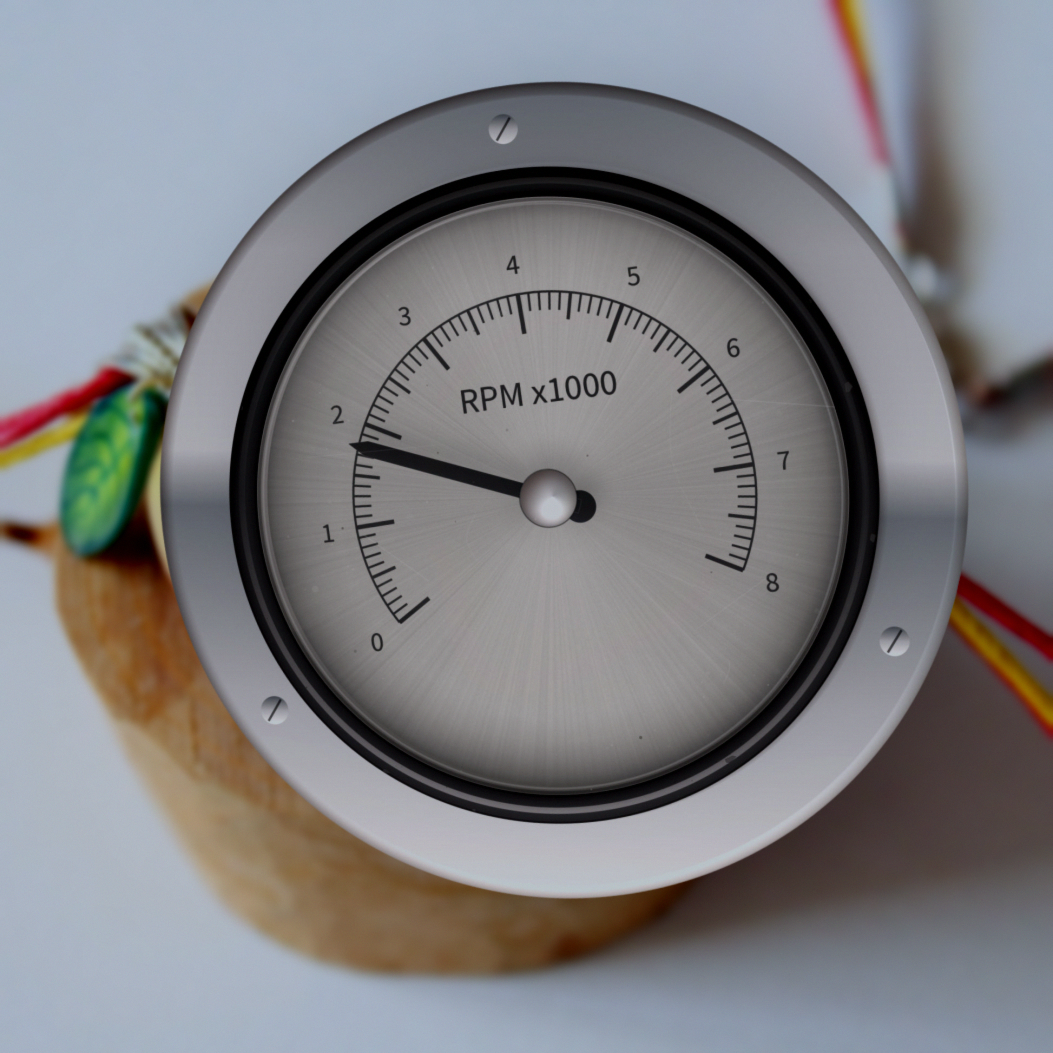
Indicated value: 1800 rpm
